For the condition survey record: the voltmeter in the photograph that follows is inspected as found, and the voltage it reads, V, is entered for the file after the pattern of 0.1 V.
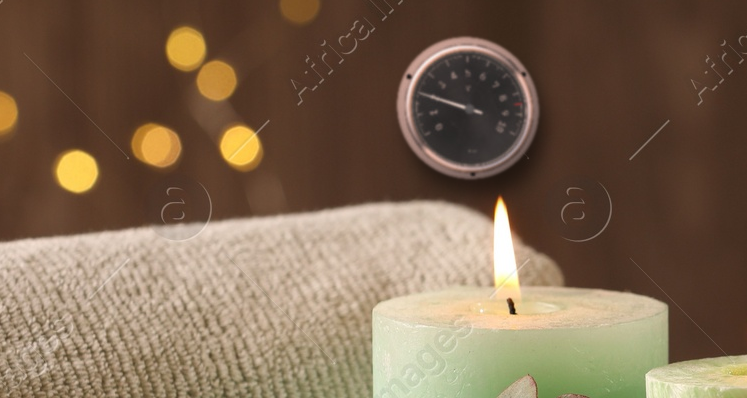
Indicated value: 2 V
